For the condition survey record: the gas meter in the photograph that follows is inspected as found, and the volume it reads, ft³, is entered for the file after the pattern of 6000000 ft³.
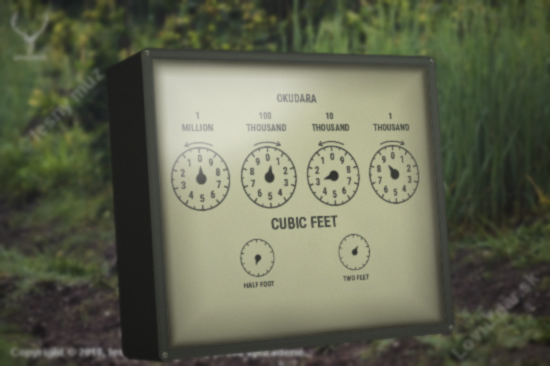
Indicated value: 2900 ft³
